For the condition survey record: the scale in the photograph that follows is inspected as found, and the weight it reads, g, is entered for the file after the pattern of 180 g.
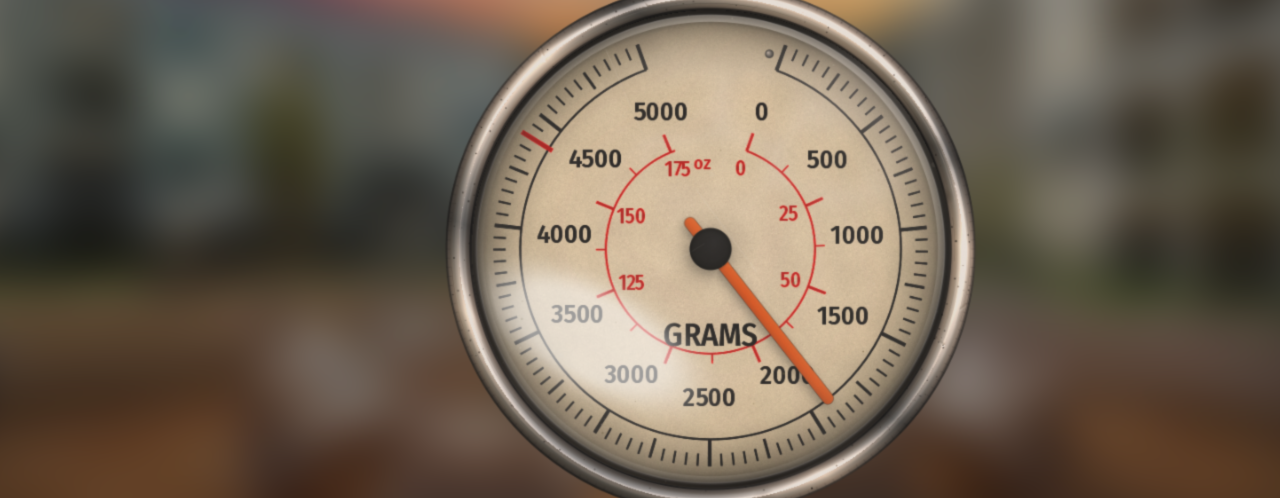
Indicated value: 1900 g
